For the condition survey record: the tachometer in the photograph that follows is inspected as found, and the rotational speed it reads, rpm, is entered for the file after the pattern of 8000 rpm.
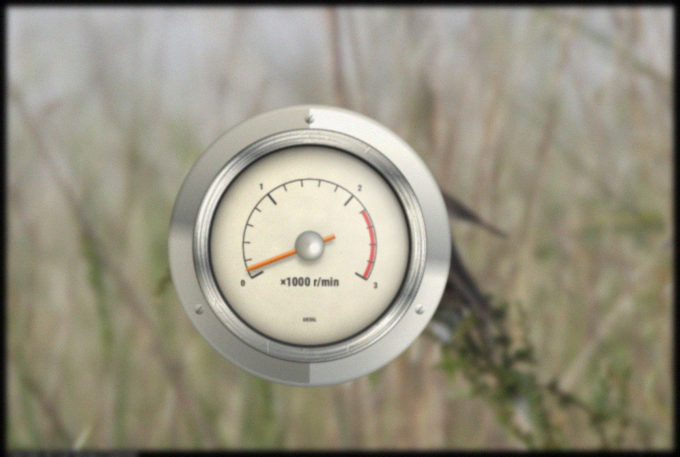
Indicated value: 100 rpm
